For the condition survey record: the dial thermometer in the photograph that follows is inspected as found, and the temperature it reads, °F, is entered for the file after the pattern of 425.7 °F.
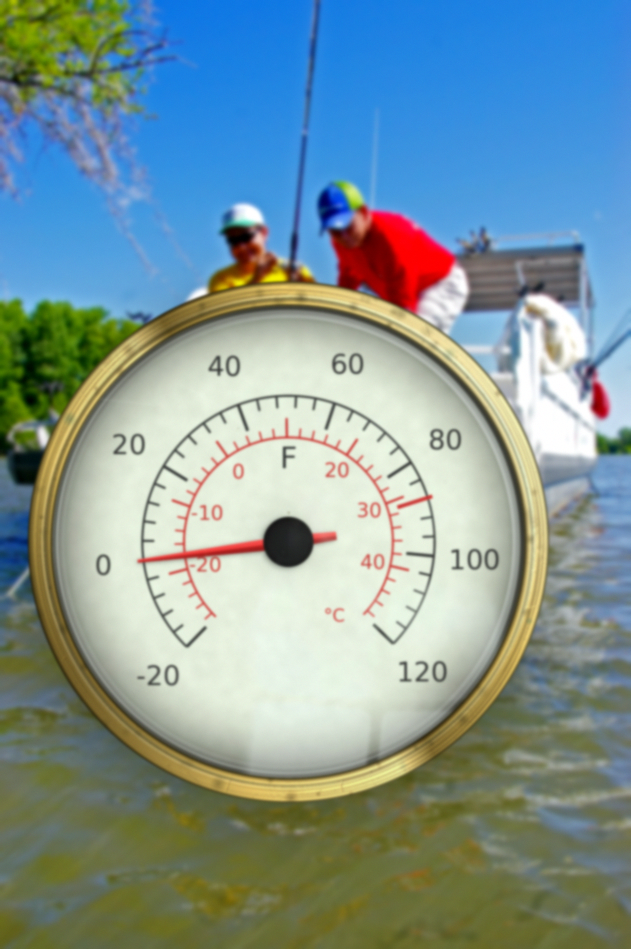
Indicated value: 0 °F
